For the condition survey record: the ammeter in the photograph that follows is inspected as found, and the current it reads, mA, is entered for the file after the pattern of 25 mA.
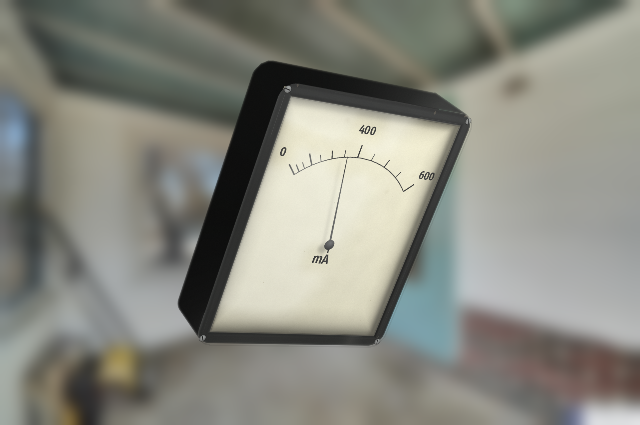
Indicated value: 350 mA
